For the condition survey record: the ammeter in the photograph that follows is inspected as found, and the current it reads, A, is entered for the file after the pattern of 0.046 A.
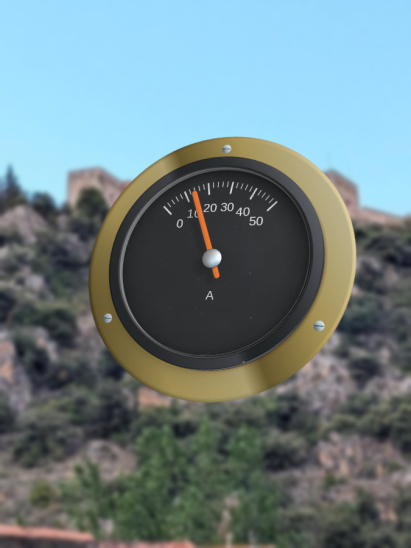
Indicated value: 14 A
